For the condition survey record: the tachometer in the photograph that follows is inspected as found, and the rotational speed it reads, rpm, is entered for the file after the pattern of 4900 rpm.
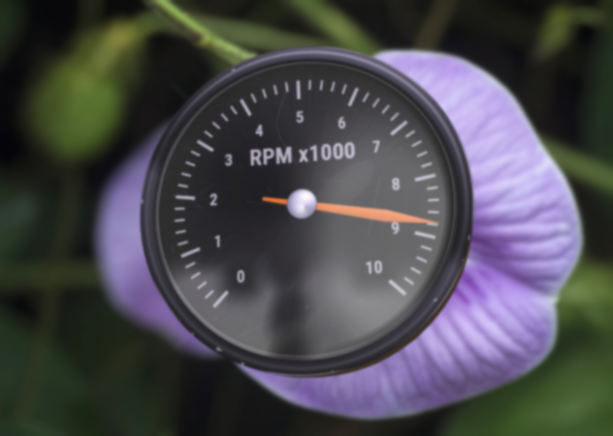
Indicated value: 8800 rpm
